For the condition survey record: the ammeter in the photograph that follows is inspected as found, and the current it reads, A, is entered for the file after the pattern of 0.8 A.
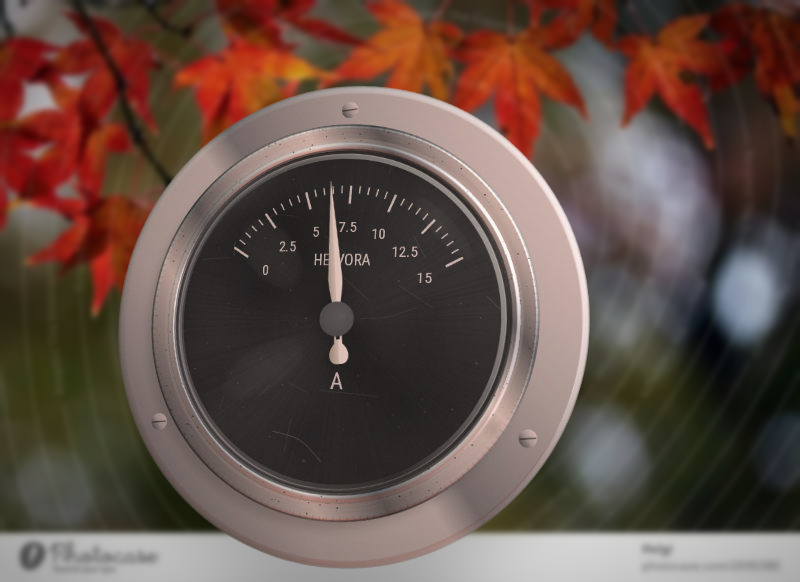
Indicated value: 6.5 A
